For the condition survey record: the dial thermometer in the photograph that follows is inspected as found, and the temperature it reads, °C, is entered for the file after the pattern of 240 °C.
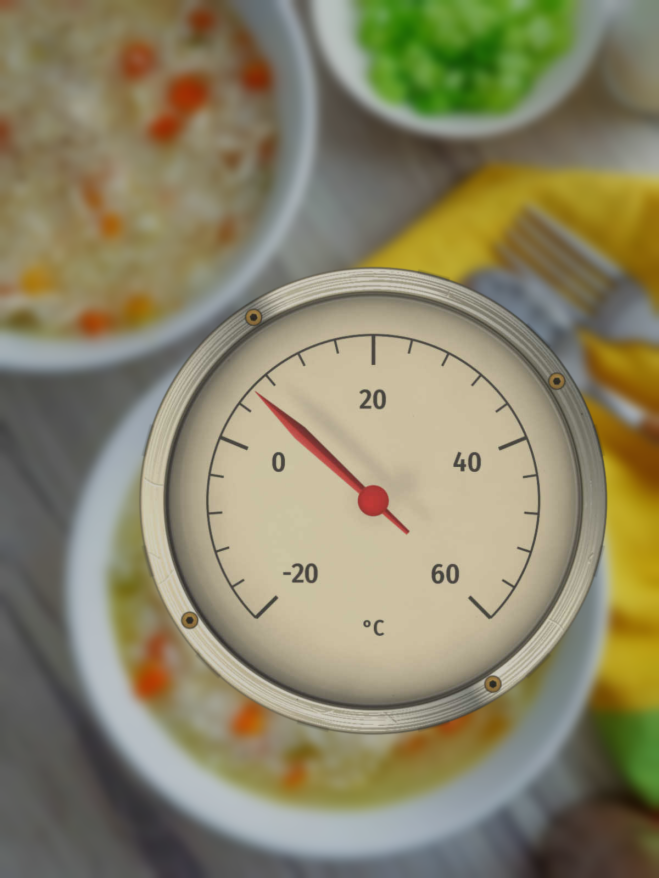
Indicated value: 6 °C
